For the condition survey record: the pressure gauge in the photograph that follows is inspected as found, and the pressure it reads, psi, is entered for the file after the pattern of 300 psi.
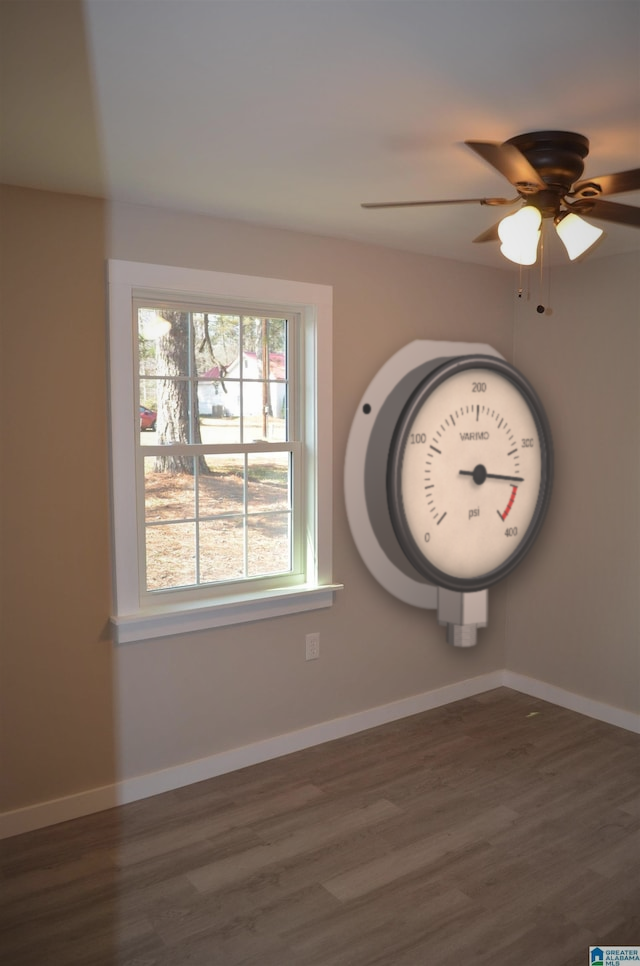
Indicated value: 340 psi
